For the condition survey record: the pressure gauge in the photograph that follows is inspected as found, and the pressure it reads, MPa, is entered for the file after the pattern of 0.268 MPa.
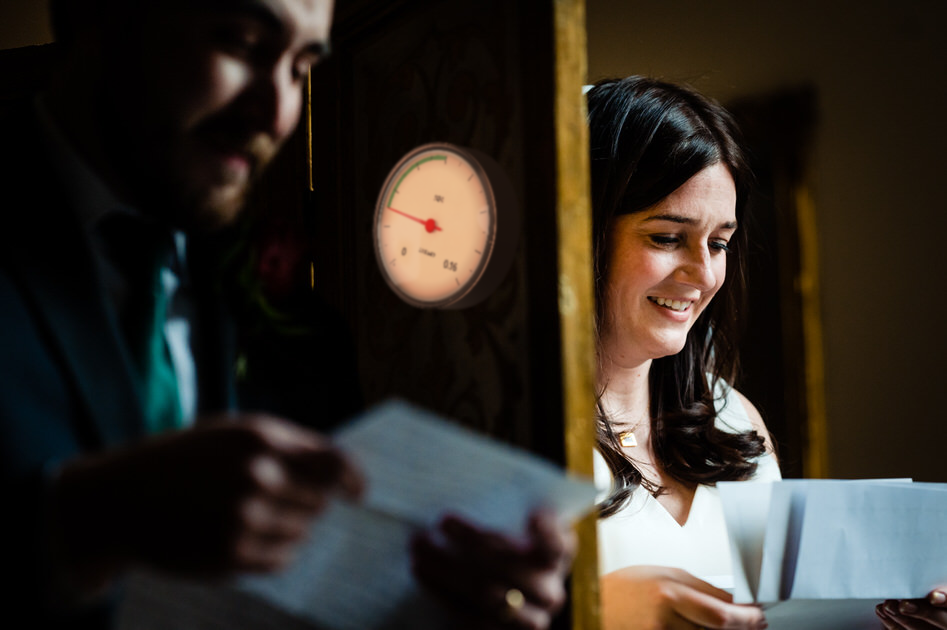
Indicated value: 0.03 MPa
